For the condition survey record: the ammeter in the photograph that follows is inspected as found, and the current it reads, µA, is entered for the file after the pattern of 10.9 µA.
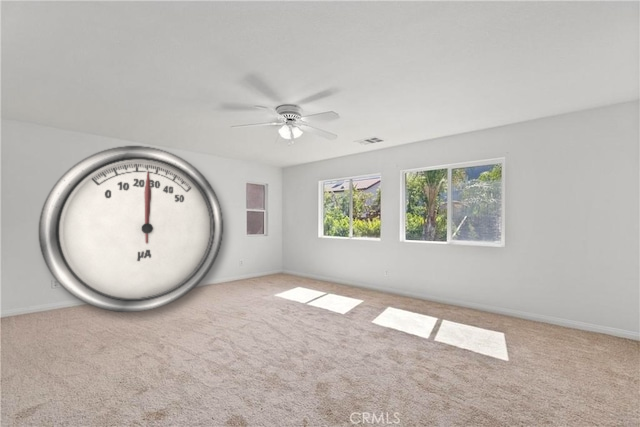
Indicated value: 25 µA
